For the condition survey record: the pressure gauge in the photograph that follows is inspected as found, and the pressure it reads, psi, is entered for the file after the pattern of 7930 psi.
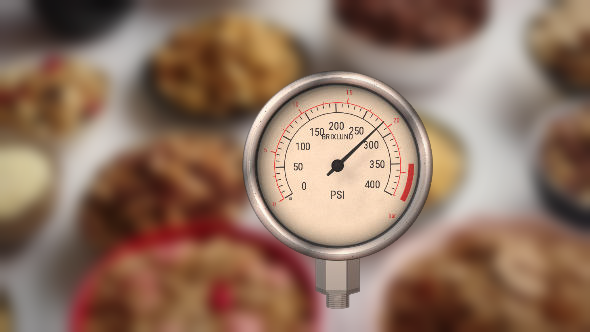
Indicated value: 280 psi
